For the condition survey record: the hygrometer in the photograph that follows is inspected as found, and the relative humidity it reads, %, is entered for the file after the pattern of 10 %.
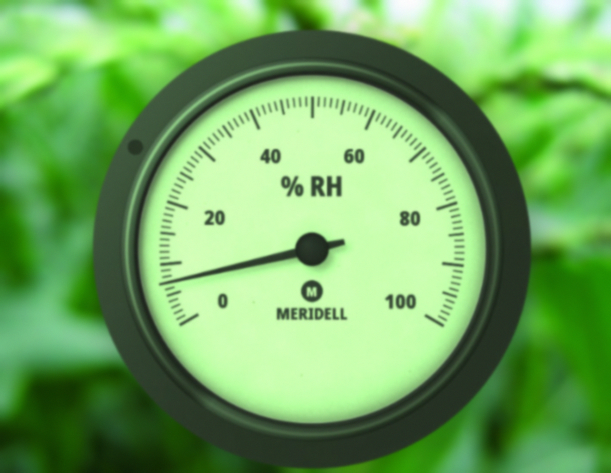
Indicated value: 7 %
